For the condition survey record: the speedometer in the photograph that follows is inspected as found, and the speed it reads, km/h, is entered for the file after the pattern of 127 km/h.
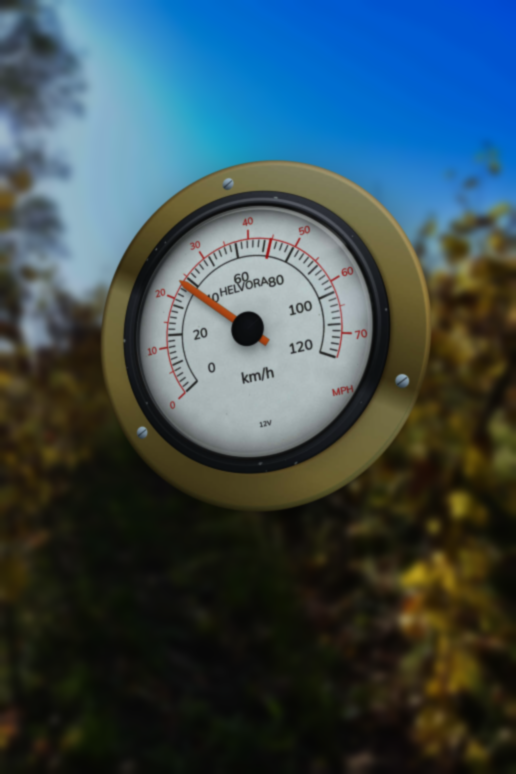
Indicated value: 38 km/h
